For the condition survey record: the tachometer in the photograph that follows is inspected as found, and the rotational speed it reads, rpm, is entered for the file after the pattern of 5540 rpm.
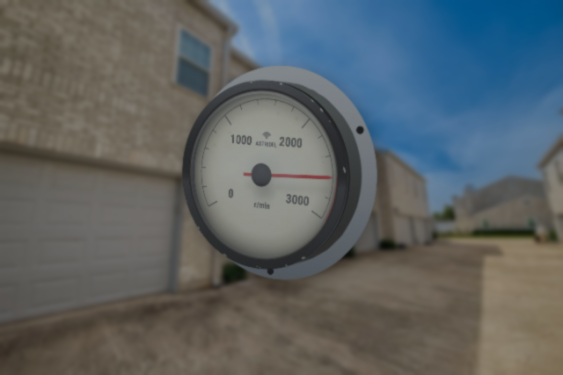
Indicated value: 2600 rpm
